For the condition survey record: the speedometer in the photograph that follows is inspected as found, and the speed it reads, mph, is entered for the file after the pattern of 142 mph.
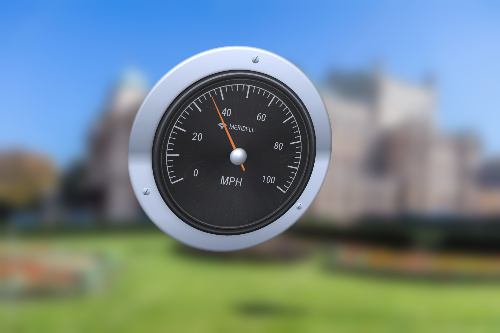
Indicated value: 36 mph
